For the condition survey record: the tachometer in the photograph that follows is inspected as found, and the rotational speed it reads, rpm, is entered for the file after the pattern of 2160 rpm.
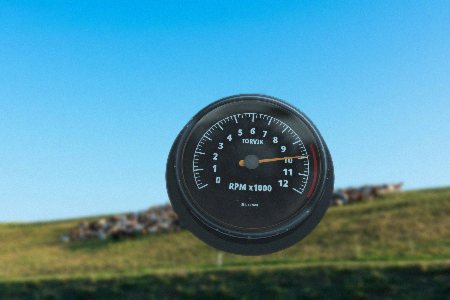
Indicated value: 10000 rpm
